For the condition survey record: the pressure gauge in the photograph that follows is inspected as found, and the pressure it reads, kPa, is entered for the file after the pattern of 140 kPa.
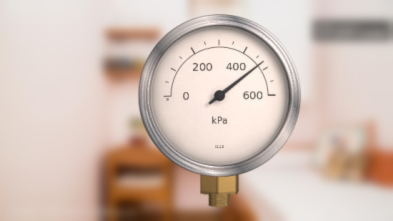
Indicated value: 475 kPa
